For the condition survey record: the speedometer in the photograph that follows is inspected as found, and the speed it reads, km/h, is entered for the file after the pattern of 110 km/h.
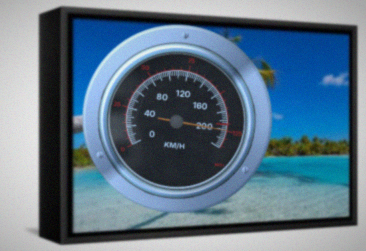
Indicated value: 200 km/h
